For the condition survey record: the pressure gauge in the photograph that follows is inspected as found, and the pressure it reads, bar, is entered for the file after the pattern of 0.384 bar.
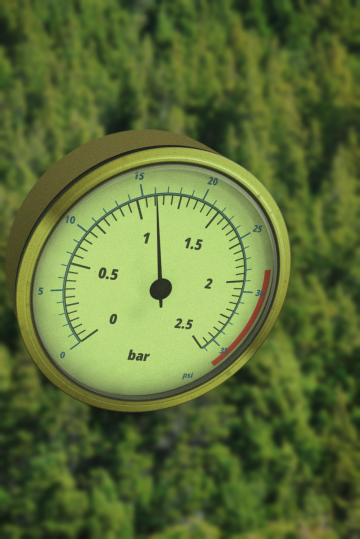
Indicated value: 1.1 bar
